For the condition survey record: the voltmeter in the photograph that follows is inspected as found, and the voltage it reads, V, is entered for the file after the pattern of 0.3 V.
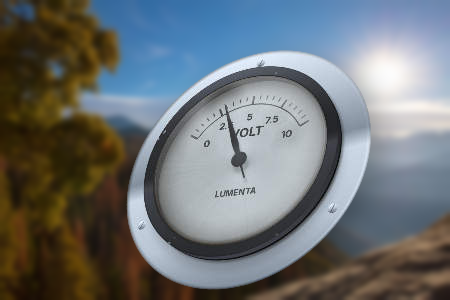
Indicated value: 3 V
